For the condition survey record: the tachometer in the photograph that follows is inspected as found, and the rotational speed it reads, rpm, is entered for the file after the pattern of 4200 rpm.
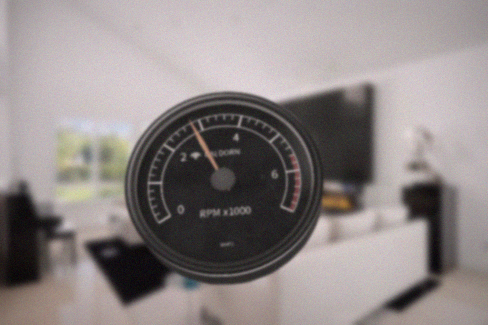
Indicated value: 2800 rpm
